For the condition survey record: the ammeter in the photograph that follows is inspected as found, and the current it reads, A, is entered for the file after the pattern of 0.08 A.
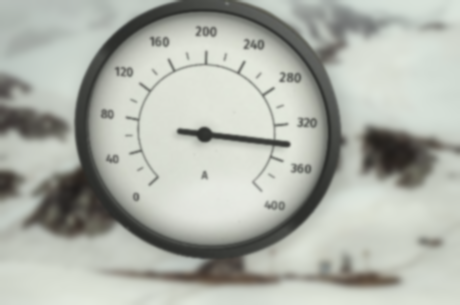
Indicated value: 340 A
